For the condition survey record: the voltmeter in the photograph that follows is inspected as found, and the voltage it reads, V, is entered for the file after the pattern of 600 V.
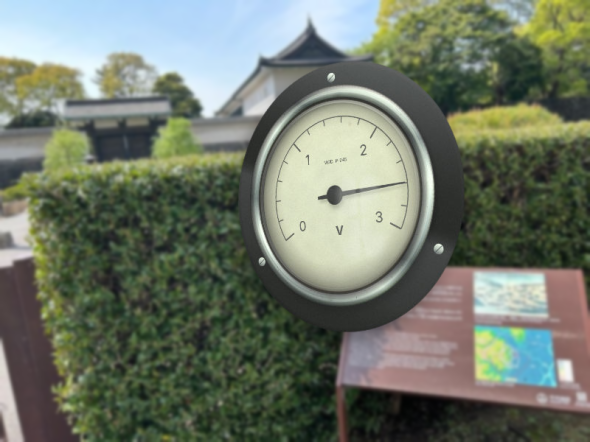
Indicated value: 2.6 V
